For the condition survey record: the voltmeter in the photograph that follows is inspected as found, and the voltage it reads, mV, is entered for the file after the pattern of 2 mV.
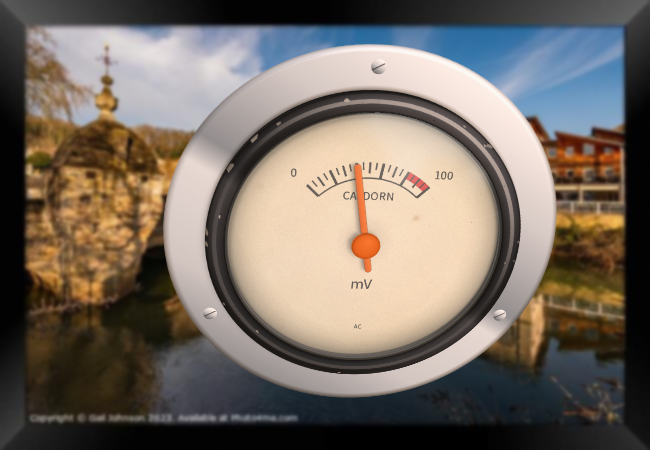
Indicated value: 40 mV
